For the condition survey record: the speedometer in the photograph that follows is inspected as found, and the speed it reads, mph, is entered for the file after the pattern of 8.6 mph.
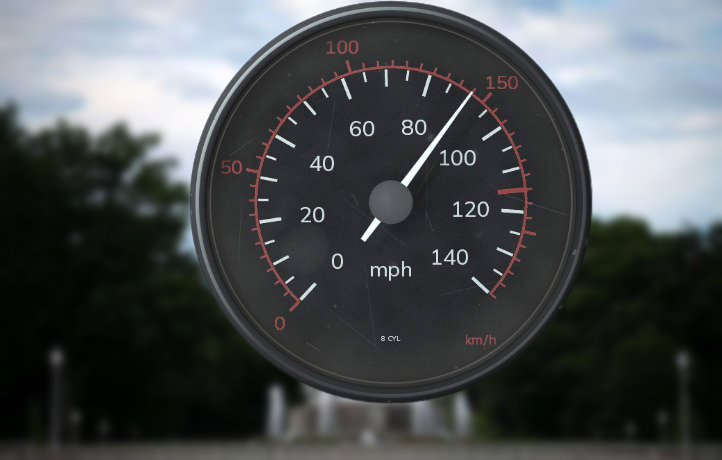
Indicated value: 90 mph
